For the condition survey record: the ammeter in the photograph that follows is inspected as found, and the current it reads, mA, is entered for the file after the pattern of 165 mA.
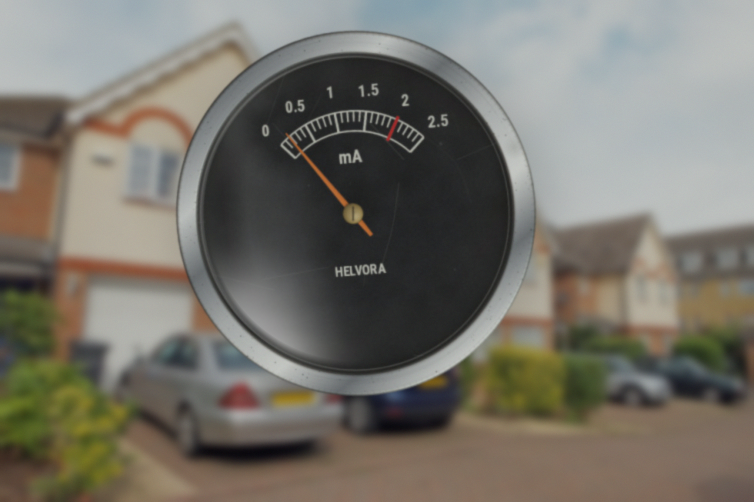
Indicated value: 0.2 mA
